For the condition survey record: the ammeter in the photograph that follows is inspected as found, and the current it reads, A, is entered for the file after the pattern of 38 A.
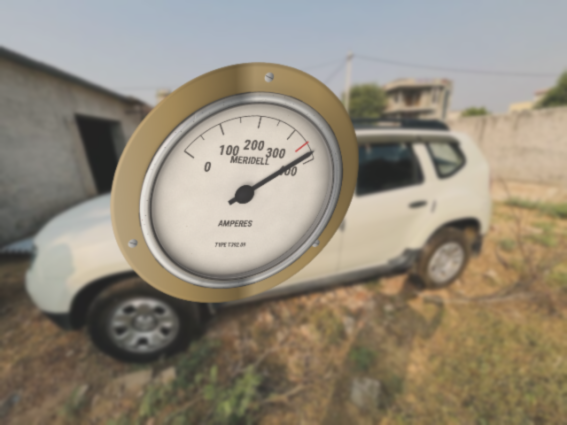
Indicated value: 375 A
